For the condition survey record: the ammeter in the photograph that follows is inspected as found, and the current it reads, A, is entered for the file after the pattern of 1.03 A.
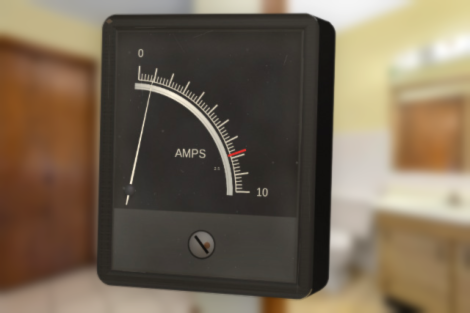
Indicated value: 1 A
